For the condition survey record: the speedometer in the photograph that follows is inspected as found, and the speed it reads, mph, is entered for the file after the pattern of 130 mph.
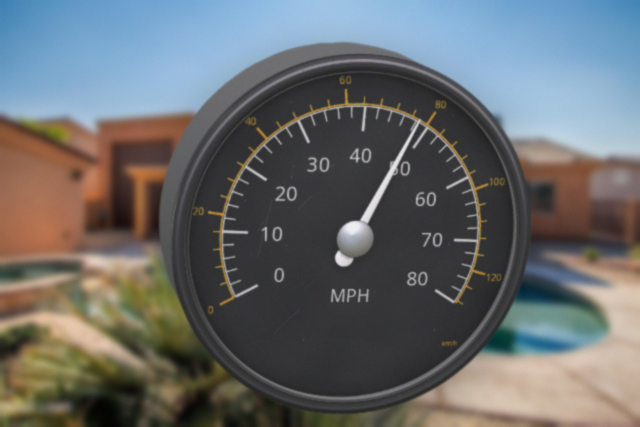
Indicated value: 48 mph
